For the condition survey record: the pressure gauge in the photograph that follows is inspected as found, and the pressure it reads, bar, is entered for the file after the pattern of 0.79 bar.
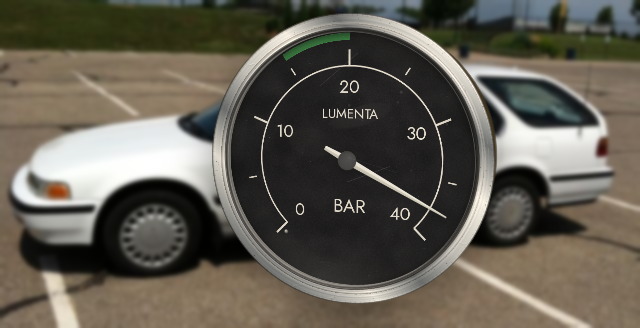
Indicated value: 37.5 bar
